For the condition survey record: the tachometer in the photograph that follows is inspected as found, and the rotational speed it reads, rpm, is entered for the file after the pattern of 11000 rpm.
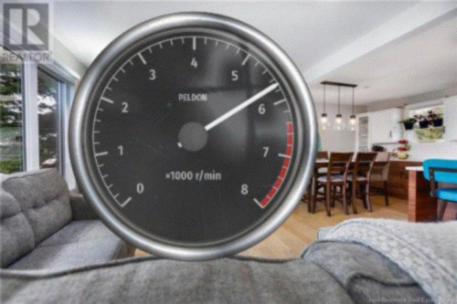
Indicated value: 5700 rpm
